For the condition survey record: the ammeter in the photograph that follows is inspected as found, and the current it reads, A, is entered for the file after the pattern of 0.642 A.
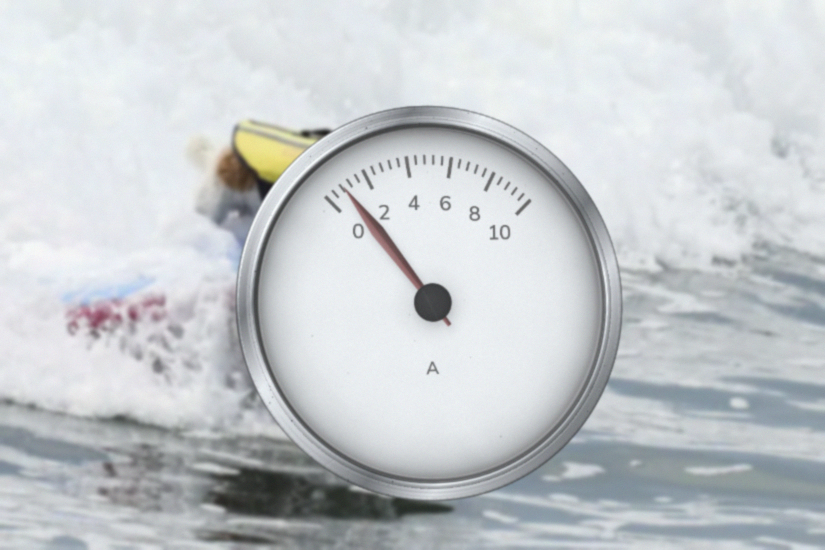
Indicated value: 0.8 A
